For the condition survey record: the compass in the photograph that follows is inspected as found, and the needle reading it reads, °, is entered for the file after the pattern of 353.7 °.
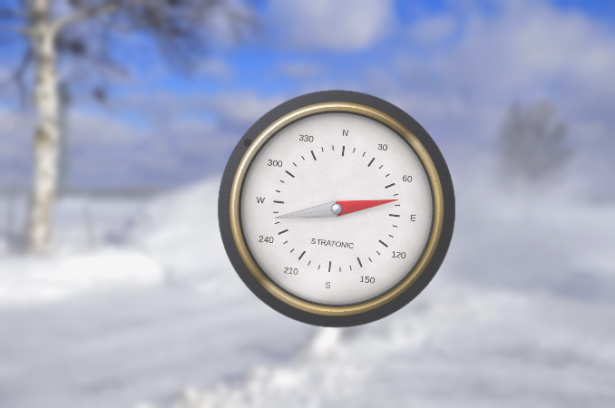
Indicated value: 75 °
